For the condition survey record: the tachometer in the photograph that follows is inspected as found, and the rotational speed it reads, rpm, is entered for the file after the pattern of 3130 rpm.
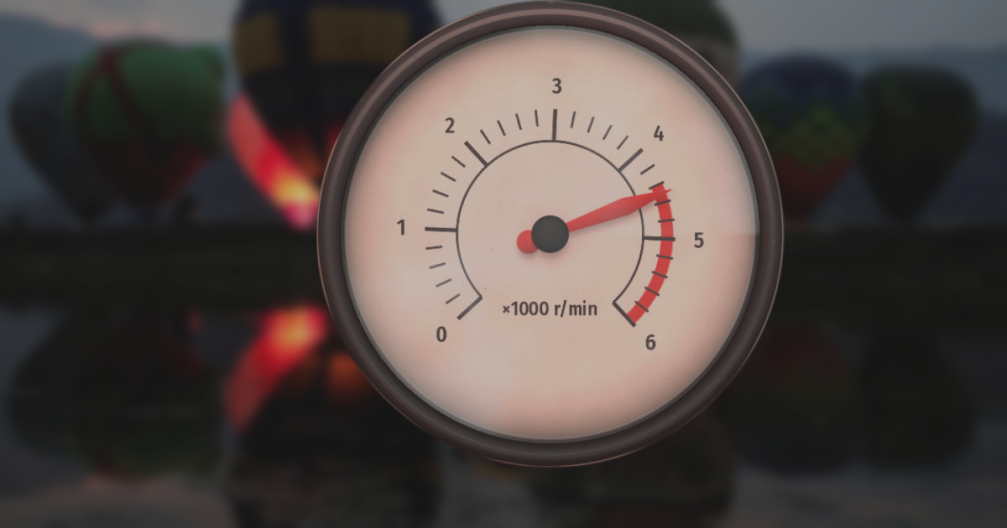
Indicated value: 4500 rpm
